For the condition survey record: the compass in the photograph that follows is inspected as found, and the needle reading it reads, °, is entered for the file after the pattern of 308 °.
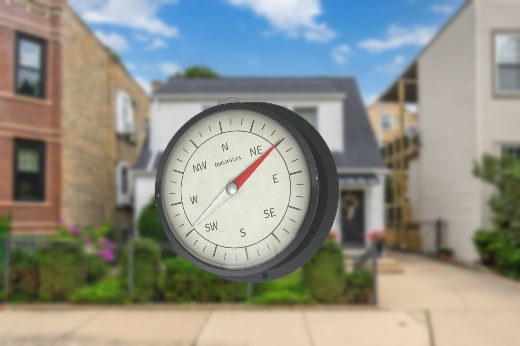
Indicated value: 60 °
